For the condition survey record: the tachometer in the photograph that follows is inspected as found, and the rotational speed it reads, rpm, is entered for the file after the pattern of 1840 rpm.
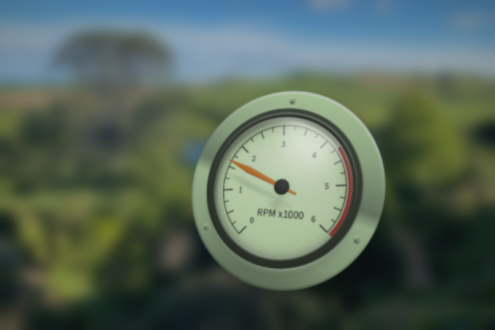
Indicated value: 1625 rpm
